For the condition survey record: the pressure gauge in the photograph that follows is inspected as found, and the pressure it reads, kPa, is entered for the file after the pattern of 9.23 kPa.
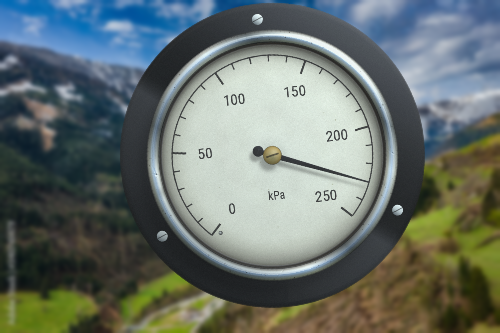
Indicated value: 230 kPa
